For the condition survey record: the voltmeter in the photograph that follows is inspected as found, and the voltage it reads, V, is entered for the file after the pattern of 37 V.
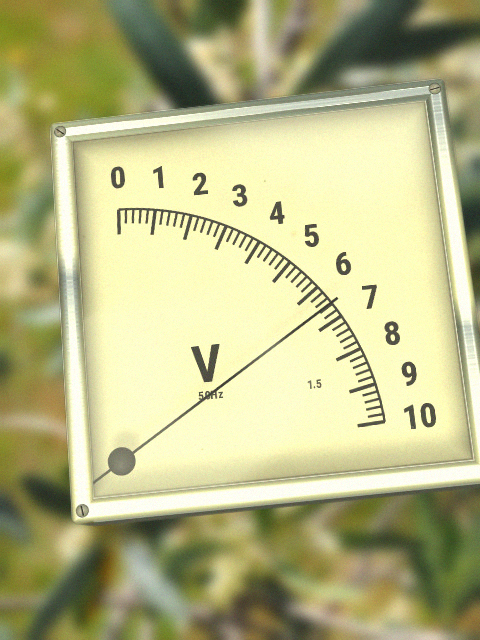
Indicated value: 6.6 V
